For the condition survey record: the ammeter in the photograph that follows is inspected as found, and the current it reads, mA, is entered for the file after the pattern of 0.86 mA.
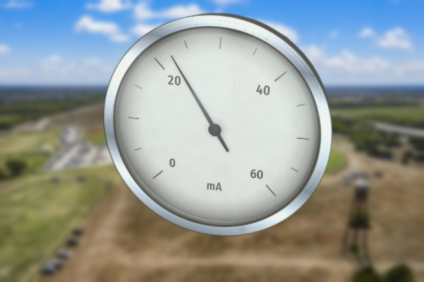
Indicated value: 22.5 mA
